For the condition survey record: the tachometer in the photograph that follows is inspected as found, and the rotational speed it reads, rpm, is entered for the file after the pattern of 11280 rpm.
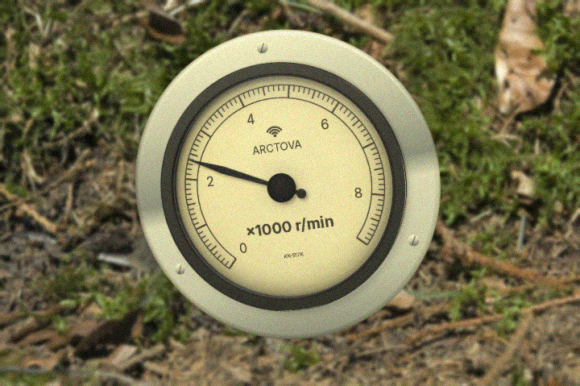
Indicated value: 2400 rpm
